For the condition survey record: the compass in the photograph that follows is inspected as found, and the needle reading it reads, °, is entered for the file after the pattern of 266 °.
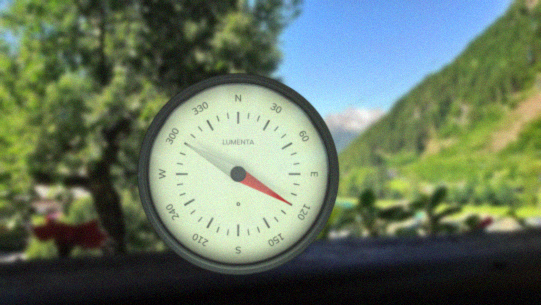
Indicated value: 120 °
